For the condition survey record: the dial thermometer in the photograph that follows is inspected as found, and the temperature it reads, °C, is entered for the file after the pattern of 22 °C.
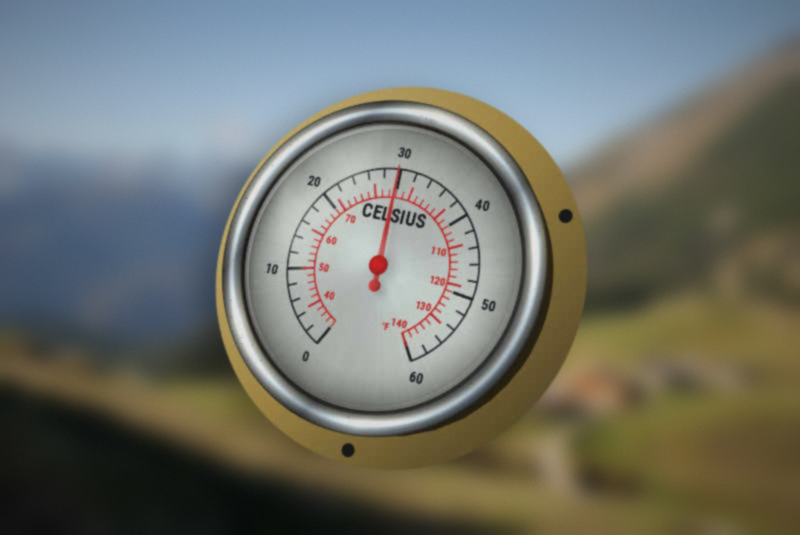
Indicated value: 30 °C
